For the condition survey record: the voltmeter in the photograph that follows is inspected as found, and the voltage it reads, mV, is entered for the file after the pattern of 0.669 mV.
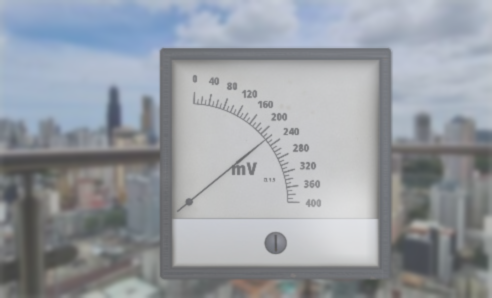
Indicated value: 220 mV
